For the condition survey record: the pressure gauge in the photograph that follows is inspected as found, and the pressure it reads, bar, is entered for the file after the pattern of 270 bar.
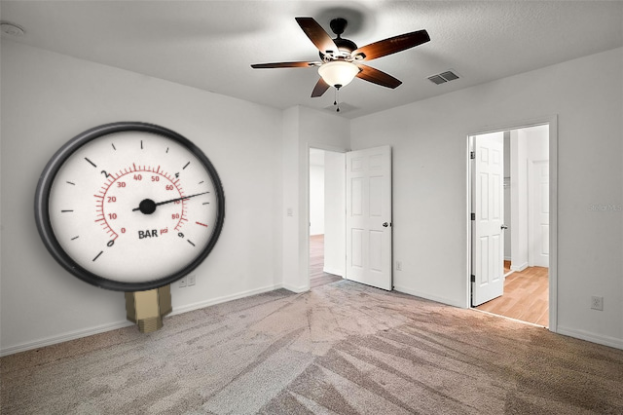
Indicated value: 4.75 bar
